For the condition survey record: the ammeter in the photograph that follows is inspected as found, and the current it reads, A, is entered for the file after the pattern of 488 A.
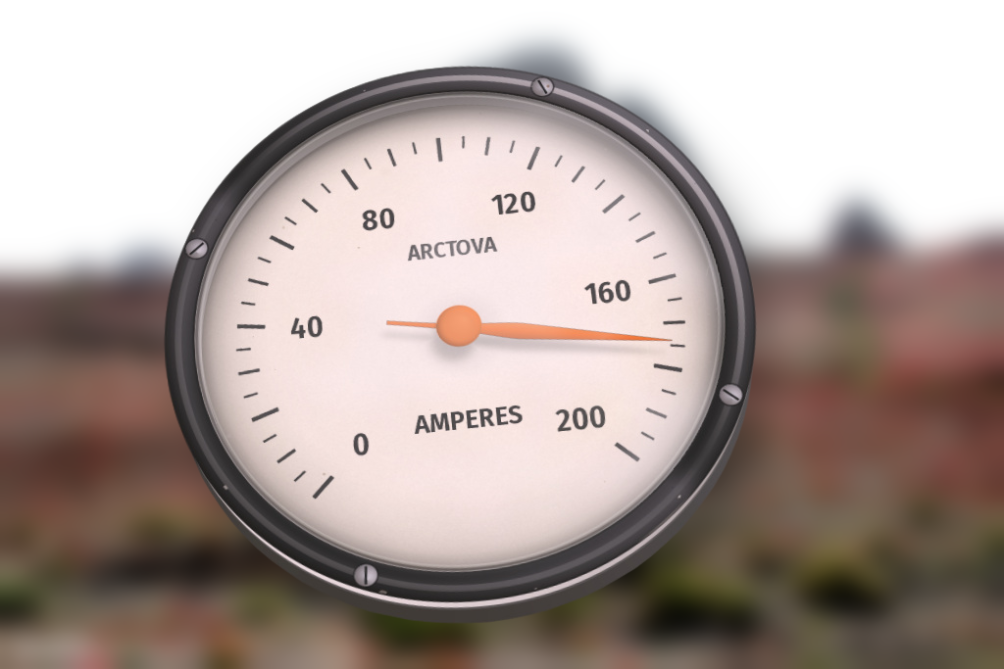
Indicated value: 175 A
